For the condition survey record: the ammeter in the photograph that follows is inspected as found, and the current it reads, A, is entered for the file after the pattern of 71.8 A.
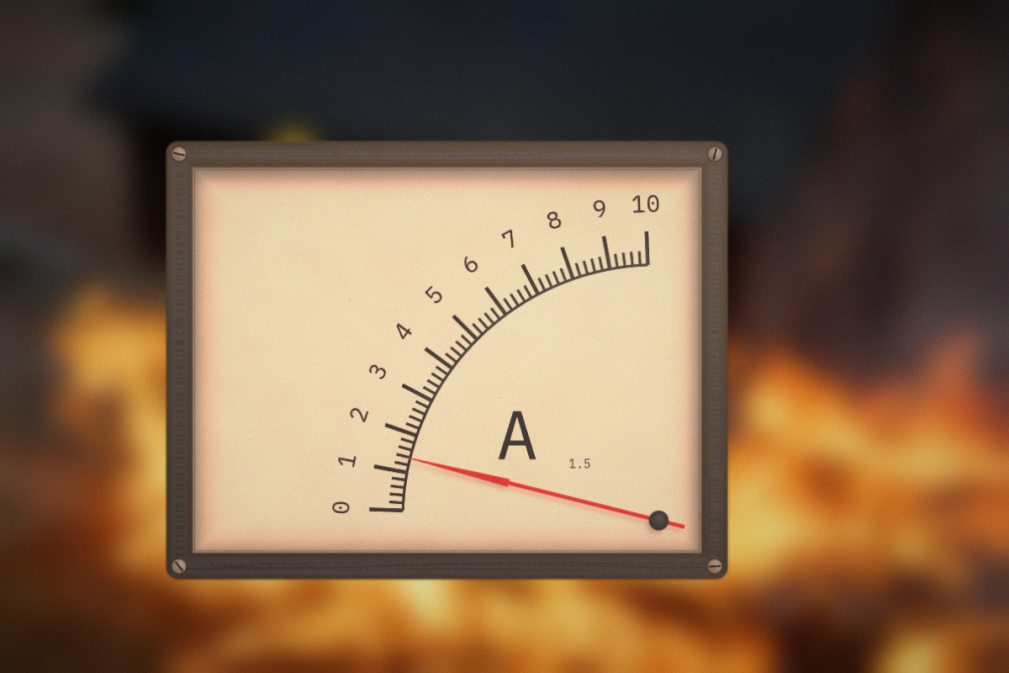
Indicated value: 1.4 A
